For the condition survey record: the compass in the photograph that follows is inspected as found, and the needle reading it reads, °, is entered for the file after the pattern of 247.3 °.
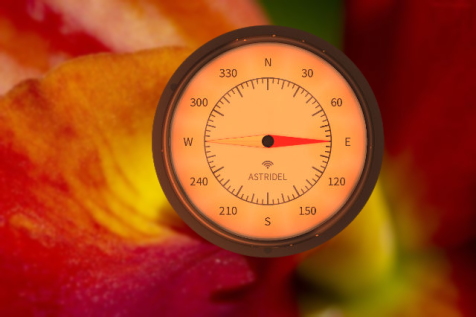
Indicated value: 90 °
